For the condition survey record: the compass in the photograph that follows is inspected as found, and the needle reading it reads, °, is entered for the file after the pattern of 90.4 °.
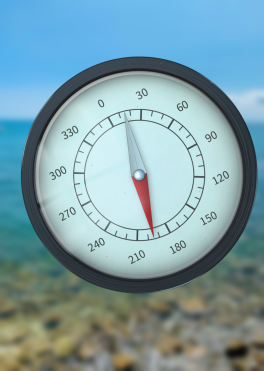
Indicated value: 195 °
